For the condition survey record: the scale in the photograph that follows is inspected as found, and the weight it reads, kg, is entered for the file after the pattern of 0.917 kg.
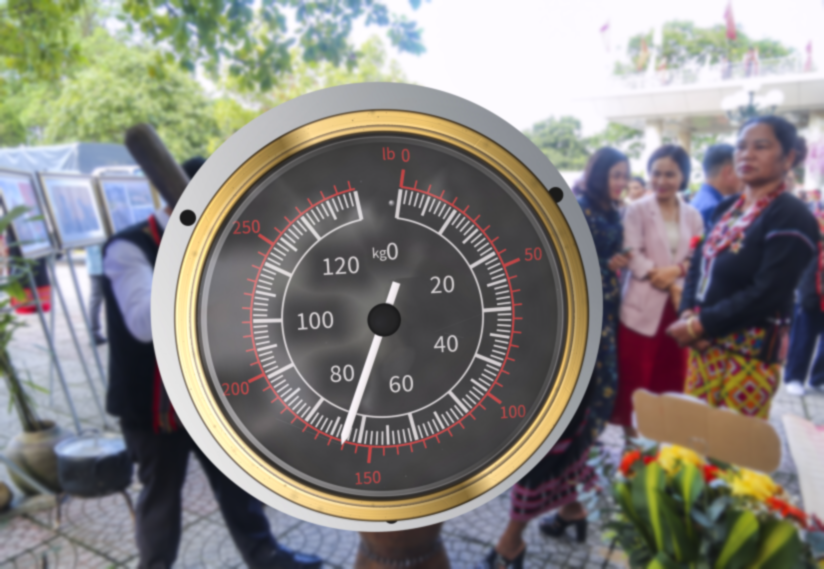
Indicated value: 73 kg
